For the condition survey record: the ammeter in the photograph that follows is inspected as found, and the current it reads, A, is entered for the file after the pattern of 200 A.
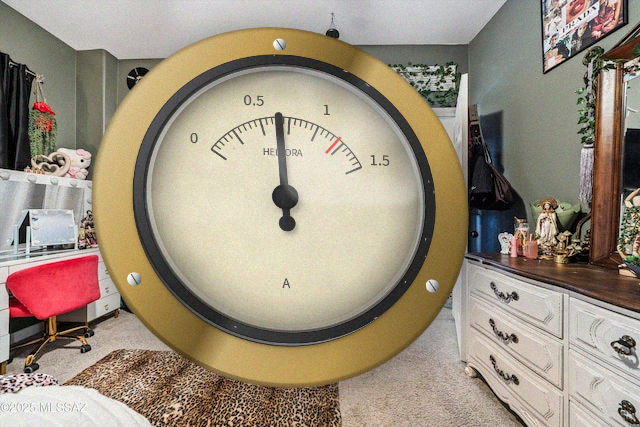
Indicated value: 0.65 A
